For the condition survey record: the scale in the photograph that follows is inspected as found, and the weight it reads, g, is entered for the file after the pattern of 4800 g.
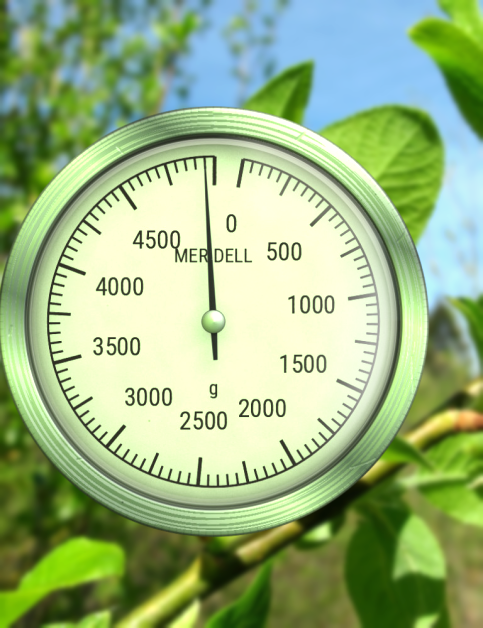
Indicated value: 4950 g
